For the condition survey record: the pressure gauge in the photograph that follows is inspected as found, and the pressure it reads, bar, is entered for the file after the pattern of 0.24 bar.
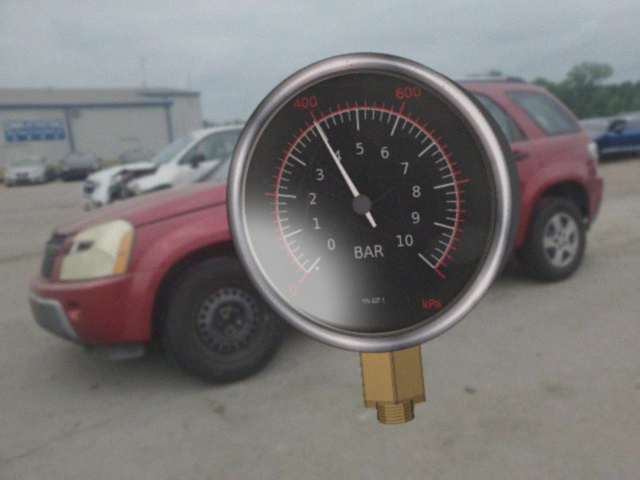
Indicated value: 4 bar
